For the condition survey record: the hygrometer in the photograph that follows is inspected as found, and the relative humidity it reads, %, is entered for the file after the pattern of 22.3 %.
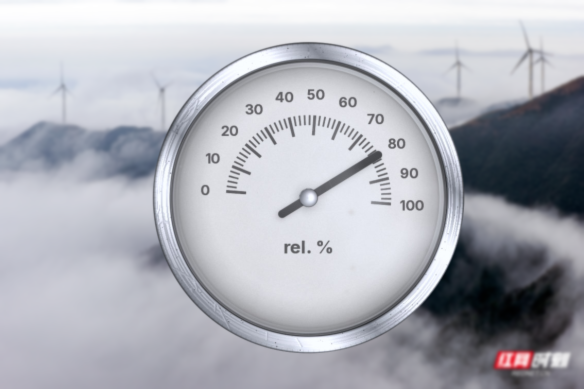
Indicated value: 80 %
